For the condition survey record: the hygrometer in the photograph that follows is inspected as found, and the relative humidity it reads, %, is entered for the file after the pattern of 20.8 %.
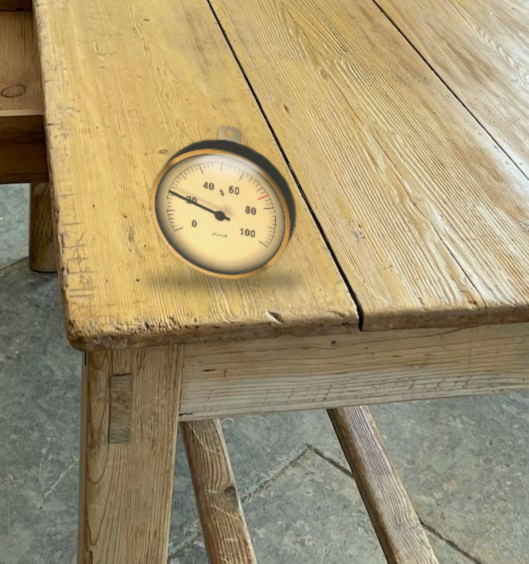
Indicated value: 20 %
